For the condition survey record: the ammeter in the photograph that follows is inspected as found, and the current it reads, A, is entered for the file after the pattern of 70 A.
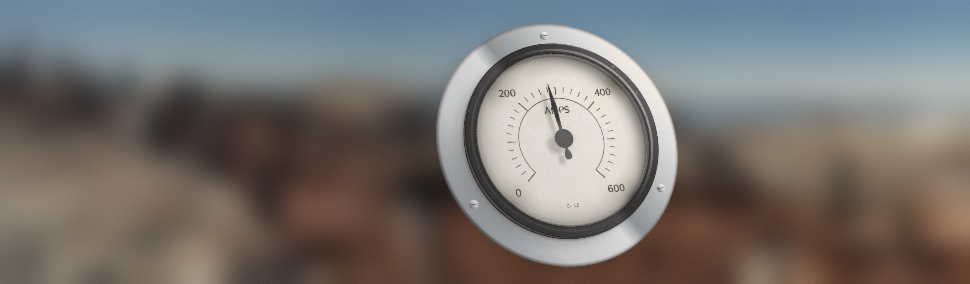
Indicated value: 280 A
